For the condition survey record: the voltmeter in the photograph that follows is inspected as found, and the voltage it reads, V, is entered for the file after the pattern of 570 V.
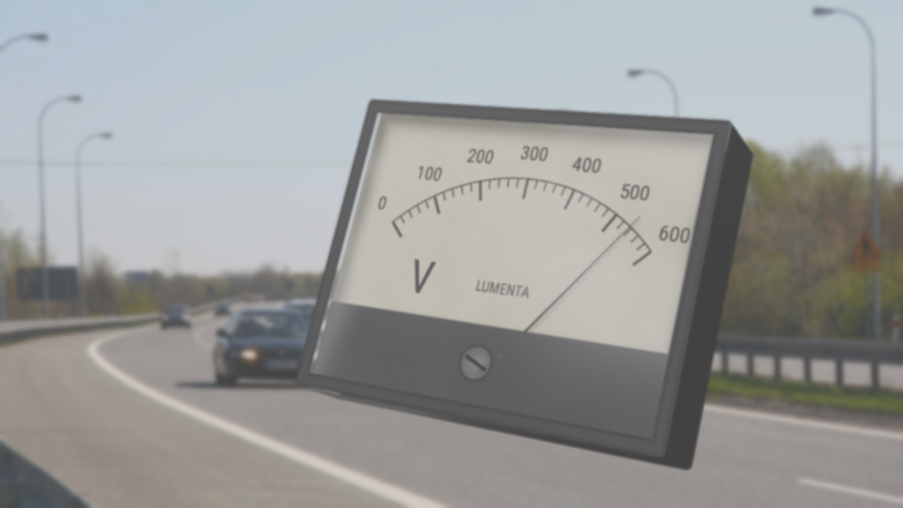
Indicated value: 540 V
